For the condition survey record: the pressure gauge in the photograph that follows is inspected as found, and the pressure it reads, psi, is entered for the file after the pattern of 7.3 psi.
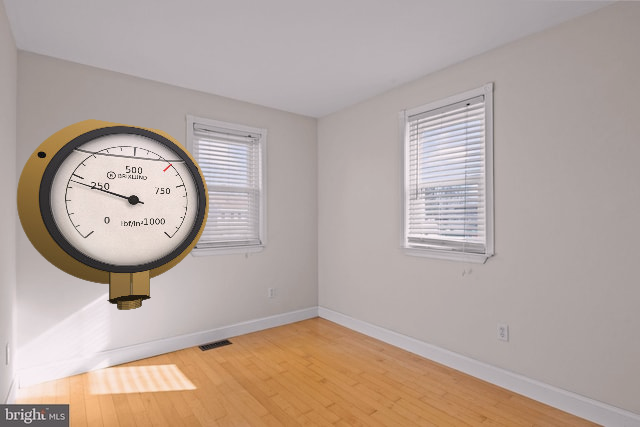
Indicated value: 225 psi
